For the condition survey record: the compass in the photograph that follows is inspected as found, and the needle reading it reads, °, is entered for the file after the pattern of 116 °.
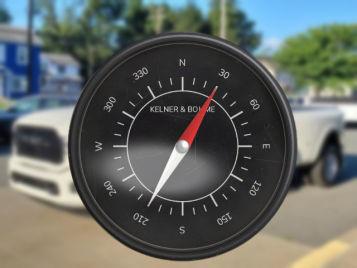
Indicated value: 30 °
